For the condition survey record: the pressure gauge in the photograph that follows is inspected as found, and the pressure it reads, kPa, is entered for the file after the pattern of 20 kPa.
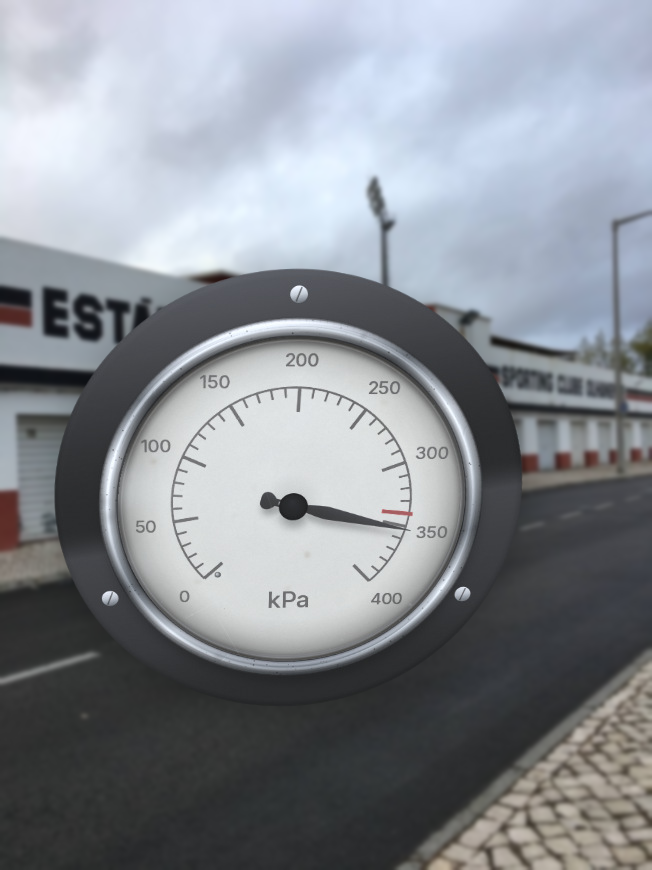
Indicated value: 350 kPa
